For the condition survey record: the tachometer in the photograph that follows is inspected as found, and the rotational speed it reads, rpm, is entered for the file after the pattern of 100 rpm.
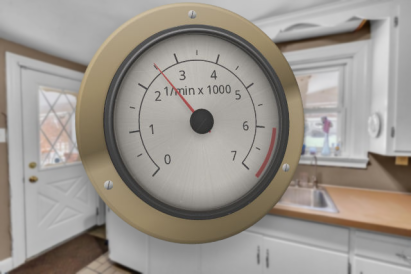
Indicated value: 2500 rpm
